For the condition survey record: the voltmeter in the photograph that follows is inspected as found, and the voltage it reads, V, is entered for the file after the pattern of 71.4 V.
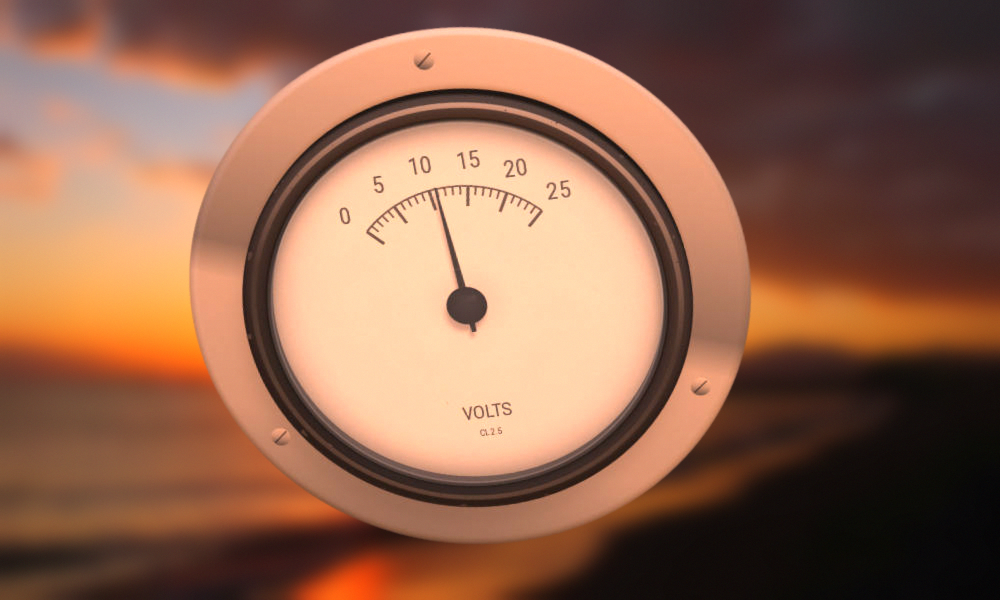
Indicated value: 11 V
